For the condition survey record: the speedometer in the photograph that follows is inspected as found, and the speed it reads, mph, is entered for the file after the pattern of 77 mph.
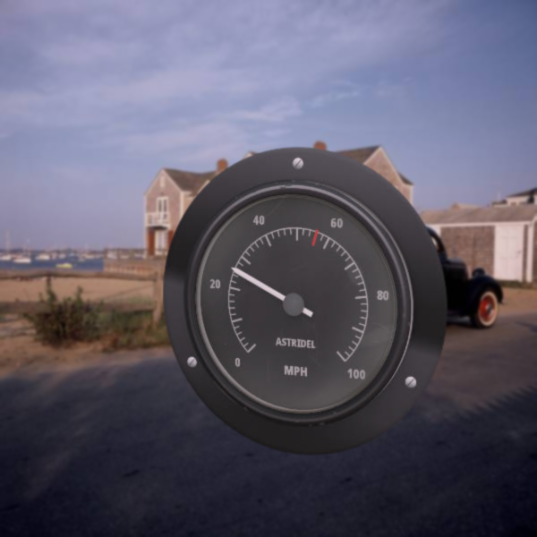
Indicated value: 26 mph
